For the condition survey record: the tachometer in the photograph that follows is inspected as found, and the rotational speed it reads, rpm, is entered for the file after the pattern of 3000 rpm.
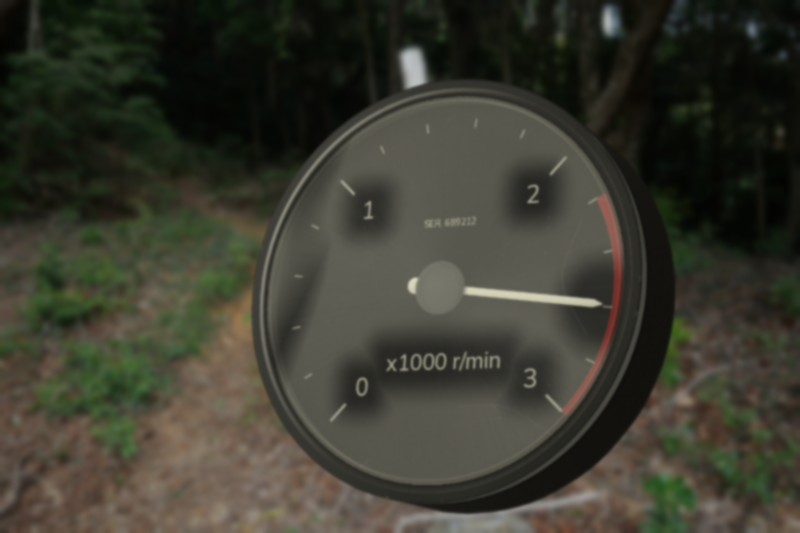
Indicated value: 2600 rpm
